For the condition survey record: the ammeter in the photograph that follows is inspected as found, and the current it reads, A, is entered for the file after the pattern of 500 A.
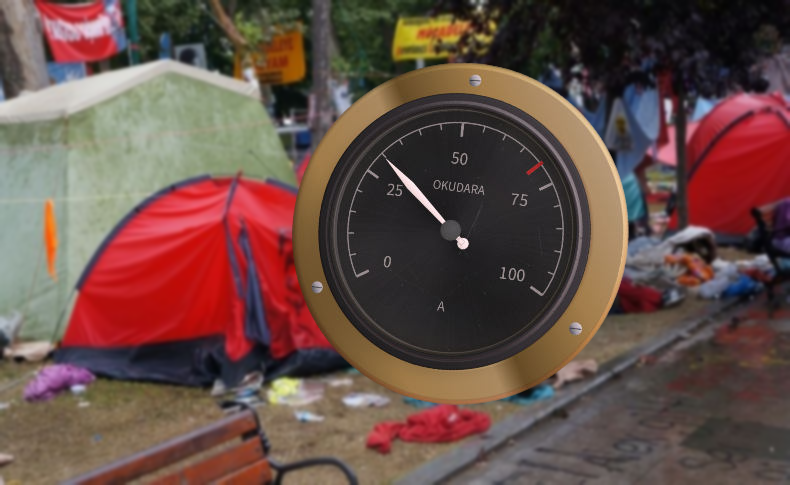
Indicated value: 30 A
